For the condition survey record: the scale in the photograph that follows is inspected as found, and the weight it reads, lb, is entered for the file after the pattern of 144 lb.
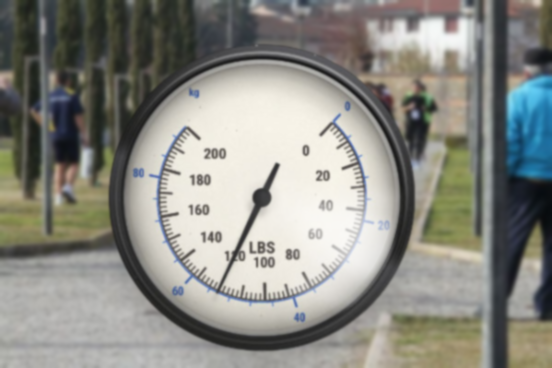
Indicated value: 120 lb
